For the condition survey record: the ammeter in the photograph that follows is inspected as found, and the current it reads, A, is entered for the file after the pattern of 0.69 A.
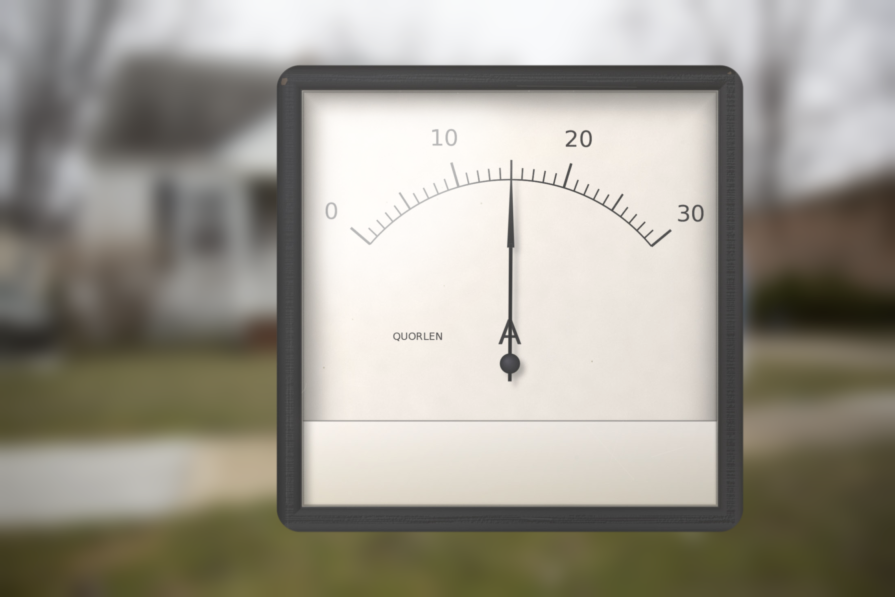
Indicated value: 15 A
